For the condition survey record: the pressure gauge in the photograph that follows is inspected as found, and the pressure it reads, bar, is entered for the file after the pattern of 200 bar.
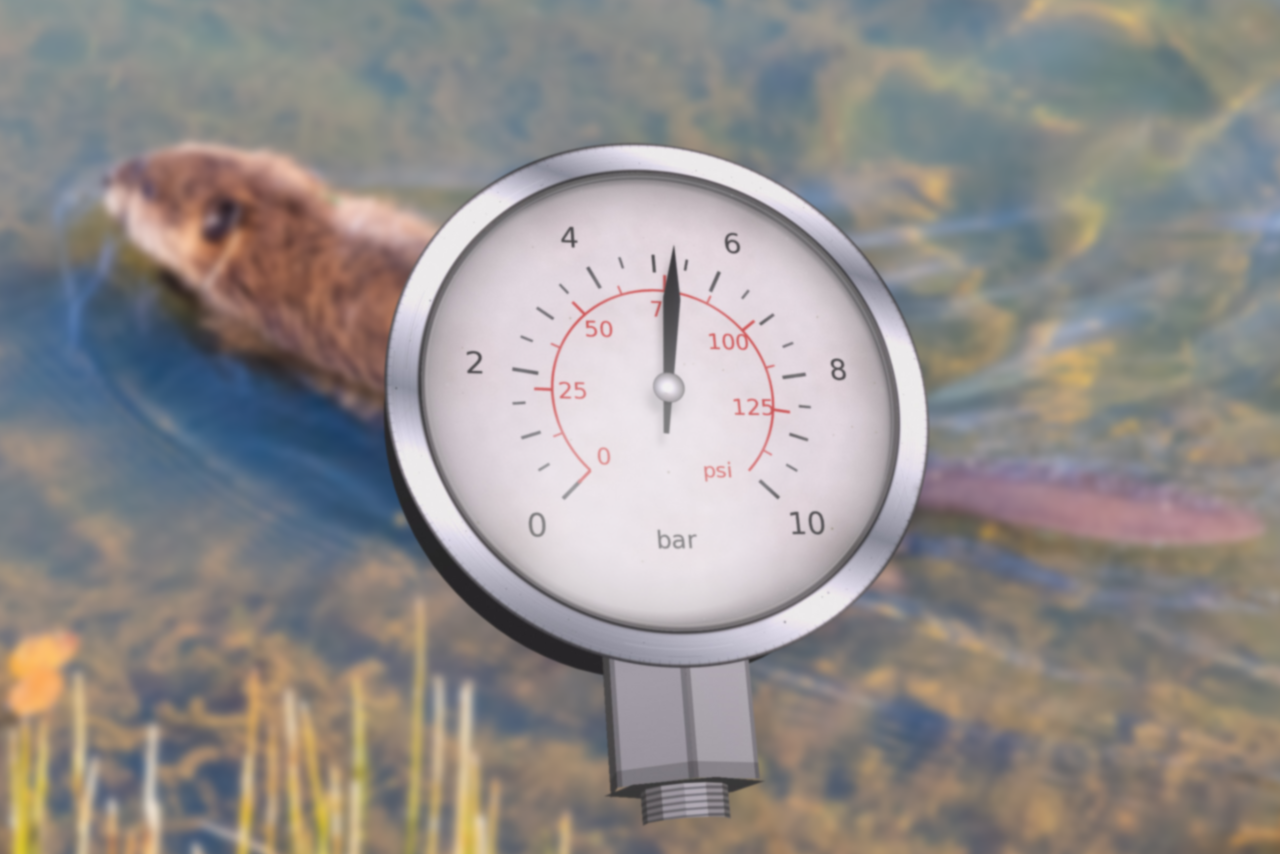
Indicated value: 5.25 bar
